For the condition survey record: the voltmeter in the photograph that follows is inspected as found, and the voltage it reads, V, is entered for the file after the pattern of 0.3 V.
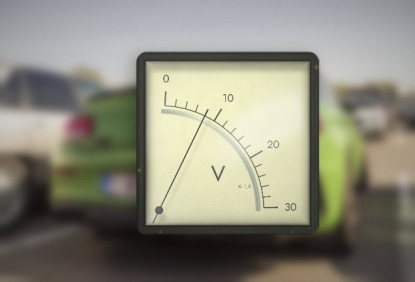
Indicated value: 8 V
